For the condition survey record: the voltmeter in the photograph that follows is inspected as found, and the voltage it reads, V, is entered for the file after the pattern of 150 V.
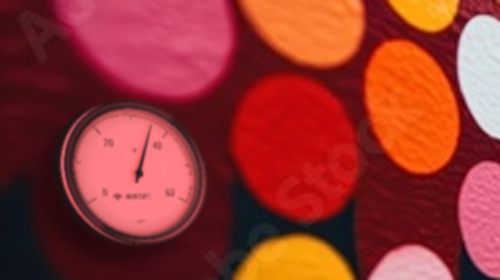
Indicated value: 35 V
